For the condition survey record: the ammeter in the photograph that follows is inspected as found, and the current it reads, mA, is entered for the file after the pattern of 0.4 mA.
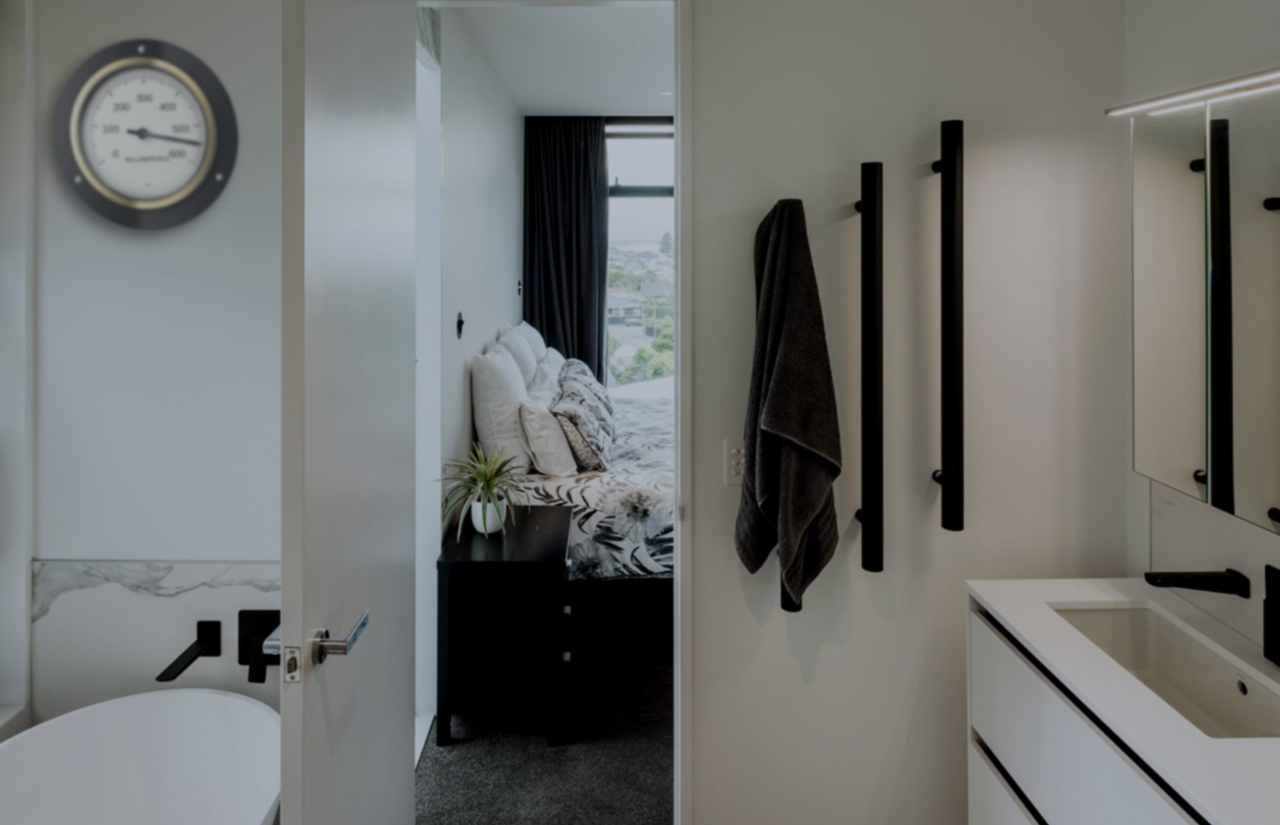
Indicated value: 550 mA
